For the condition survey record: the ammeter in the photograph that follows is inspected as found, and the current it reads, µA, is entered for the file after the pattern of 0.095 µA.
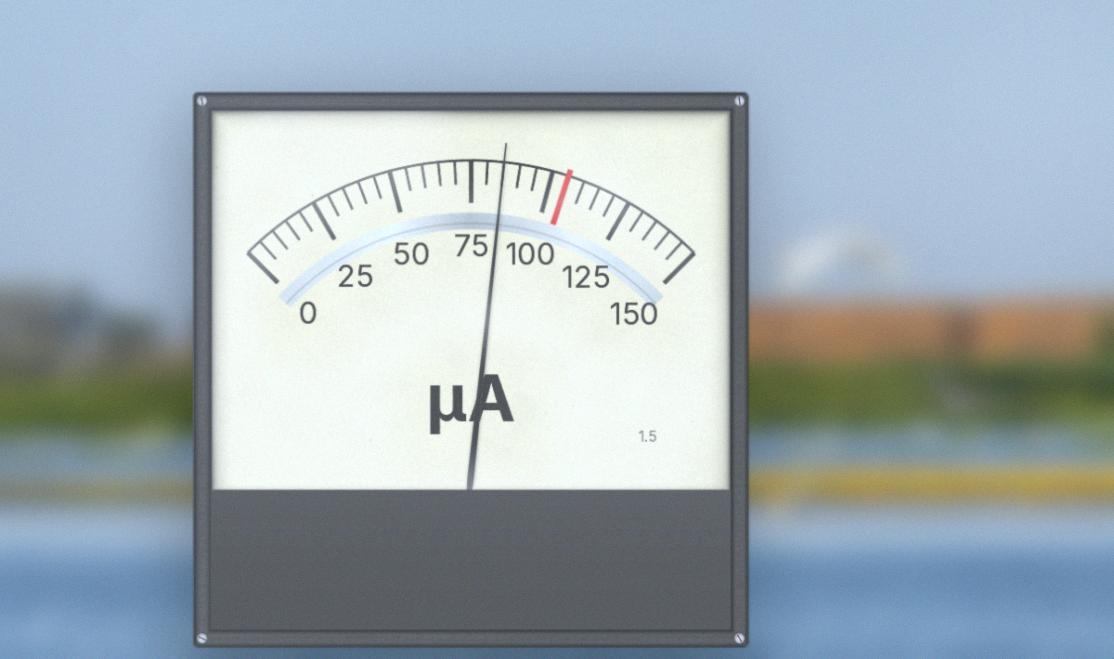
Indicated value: 85 µA
